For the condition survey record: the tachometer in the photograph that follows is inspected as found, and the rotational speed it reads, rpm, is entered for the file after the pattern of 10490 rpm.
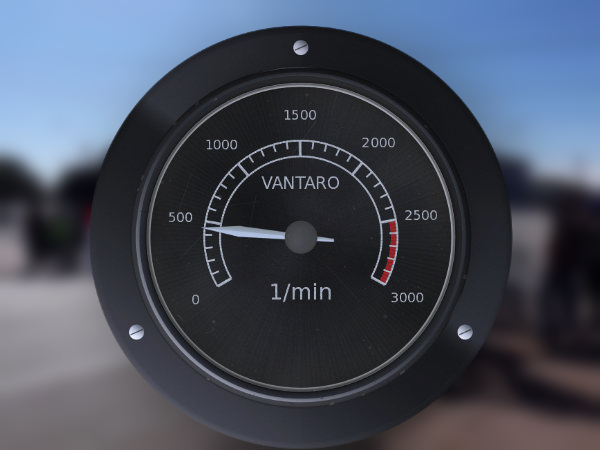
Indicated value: 450 rpm
